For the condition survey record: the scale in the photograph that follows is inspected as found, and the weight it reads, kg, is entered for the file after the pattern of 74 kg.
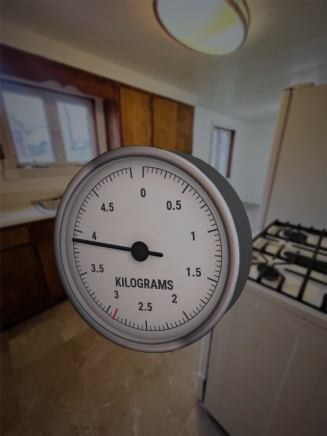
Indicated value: 3.9 kg
